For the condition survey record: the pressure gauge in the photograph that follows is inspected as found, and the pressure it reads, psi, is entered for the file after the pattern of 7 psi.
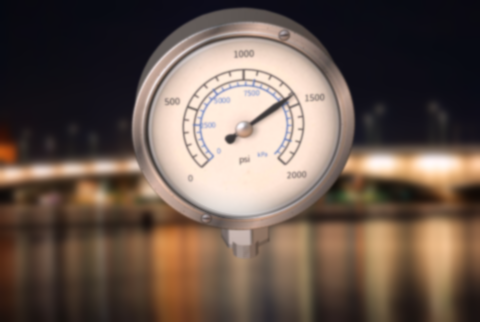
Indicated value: 1400 psi
